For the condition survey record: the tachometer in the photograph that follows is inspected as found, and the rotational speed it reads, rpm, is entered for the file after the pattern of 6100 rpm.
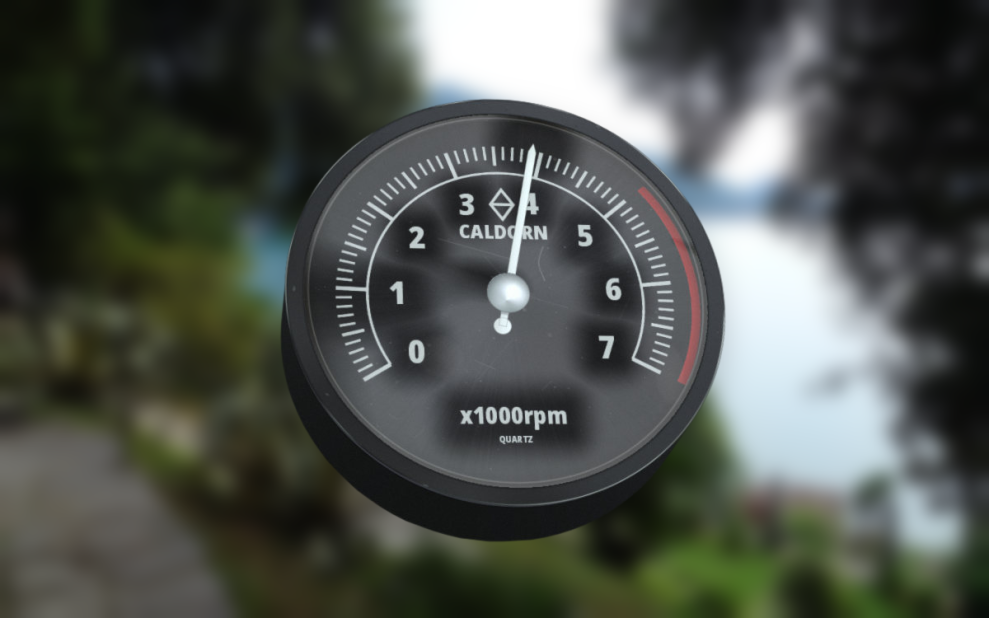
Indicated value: 3900 rpm
